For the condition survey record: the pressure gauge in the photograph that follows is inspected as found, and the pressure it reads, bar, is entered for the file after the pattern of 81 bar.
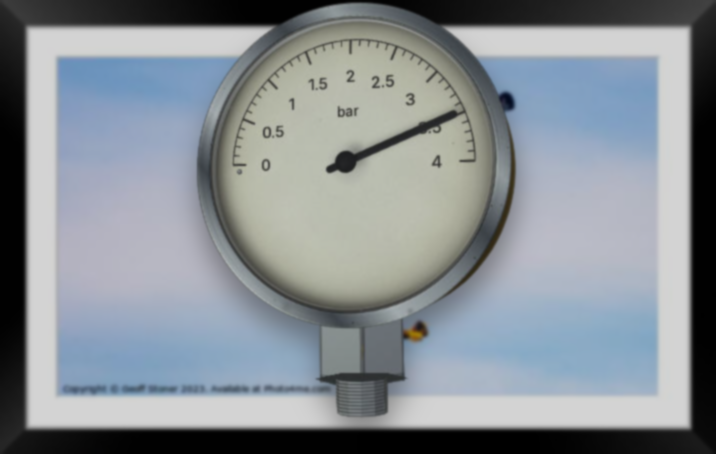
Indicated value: 3.5 bar
